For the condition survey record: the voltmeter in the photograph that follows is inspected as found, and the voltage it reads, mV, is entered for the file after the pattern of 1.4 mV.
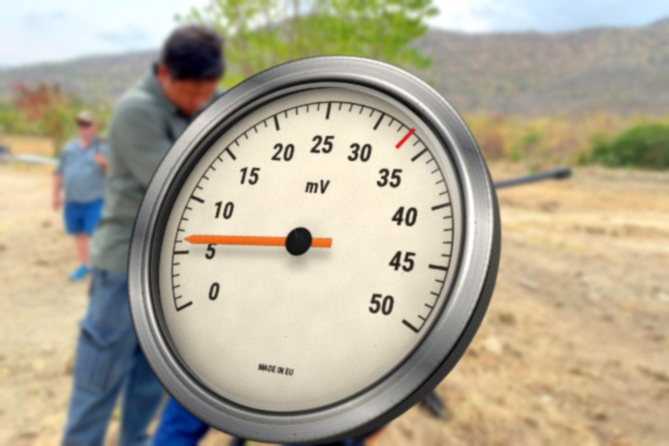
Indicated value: 6 mV
